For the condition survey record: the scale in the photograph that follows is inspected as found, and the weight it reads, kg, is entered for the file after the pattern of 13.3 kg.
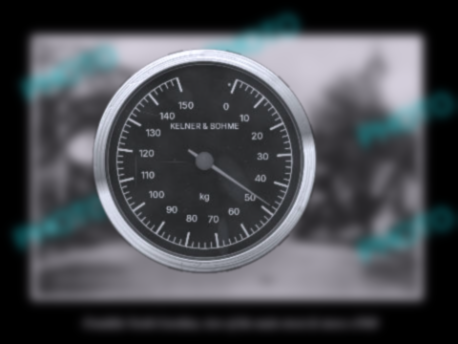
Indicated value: 48 kg
